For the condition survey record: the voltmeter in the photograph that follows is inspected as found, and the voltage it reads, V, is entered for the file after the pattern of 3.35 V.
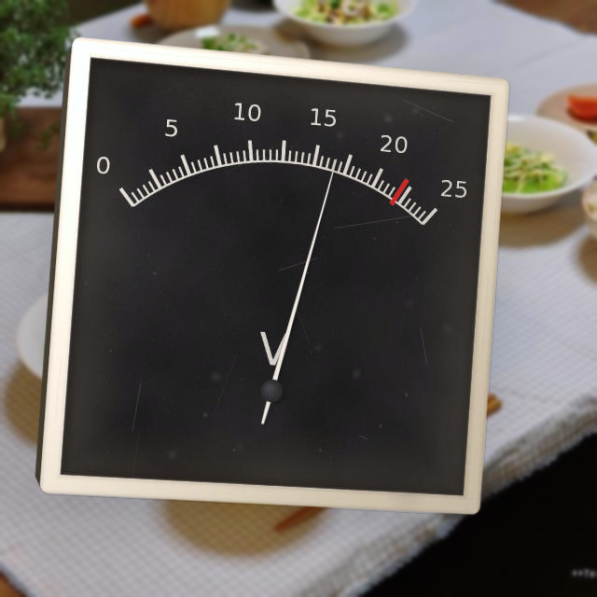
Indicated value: 16.5 V
